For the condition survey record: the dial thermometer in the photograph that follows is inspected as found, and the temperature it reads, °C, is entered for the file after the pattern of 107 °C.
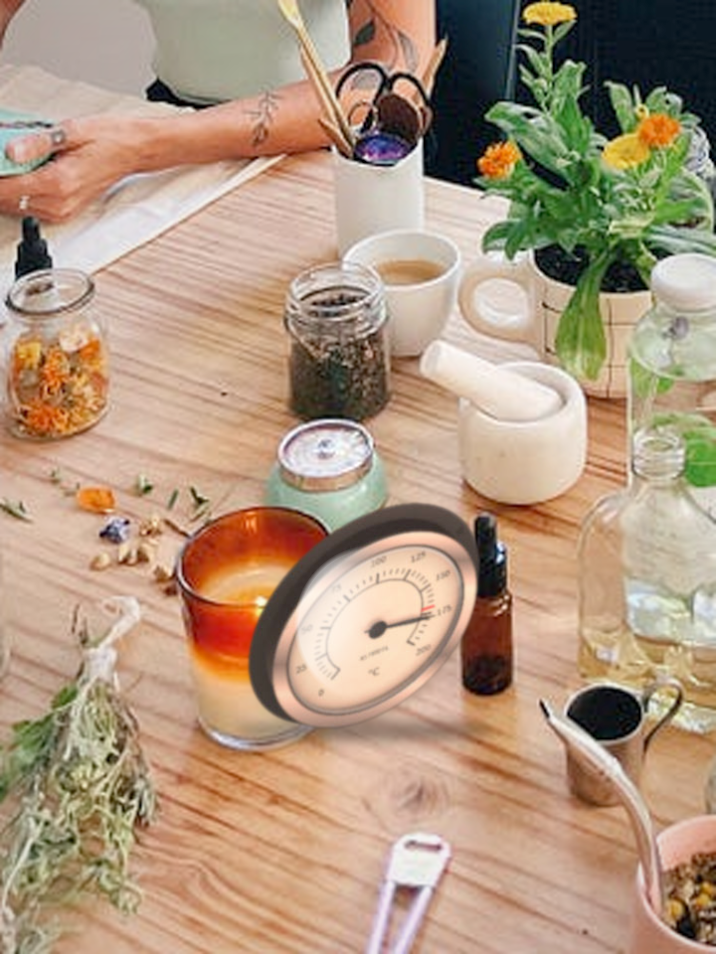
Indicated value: 175 °C
